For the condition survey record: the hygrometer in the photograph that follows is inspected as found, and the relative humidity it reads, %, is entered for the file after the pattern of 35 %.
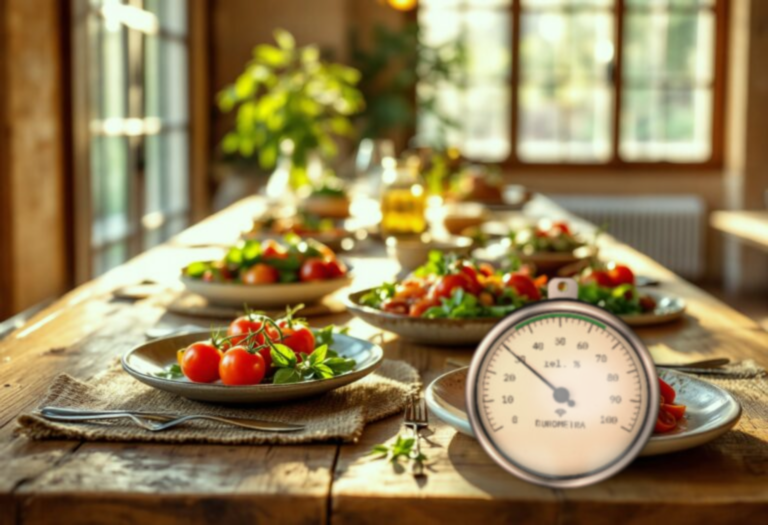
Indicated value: 30 %
